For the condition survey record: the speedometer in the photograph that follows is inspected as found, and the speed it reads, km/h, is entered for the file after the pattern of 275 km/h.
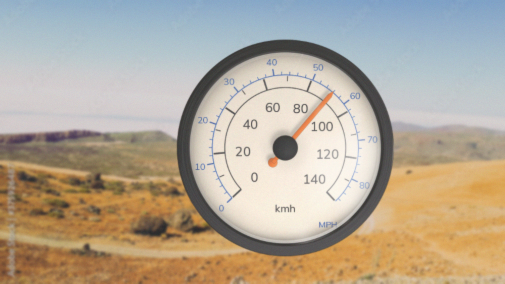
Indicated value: 90 km/h
